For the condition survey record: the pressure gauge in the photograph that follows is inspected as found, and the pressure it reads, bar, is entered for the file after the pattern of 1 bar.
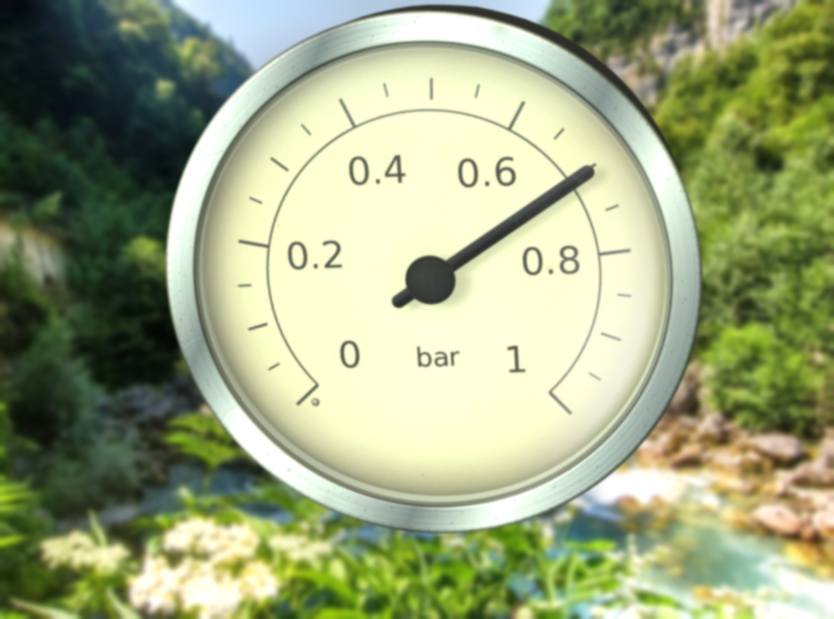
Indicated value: 0.7 bar
